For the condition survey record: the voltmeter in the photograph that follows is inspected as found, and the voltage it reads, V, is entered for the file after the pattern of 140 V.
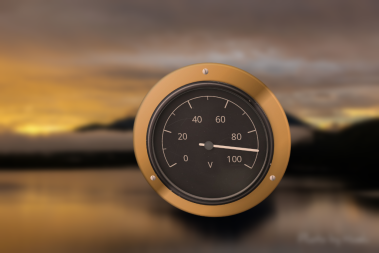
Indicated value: 90 V
